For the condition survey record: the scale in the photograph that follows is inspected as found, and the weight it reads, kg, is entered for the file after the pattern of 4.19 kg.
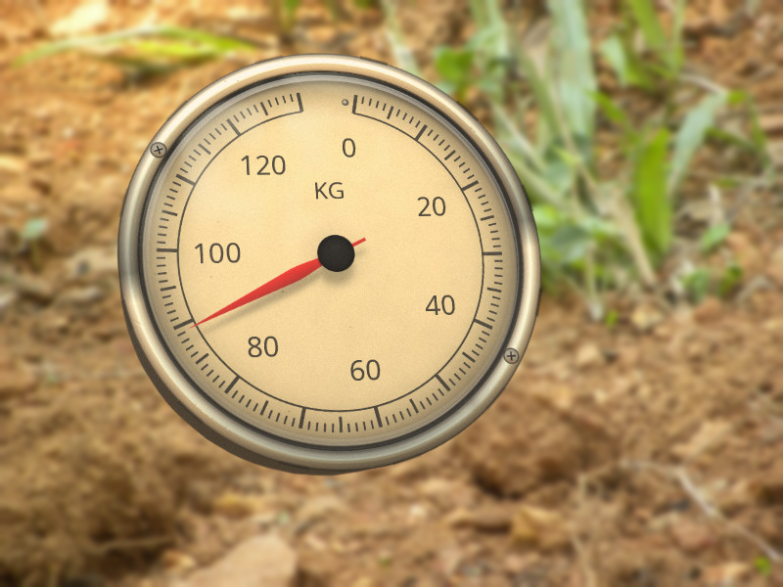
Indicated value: 89 kg
